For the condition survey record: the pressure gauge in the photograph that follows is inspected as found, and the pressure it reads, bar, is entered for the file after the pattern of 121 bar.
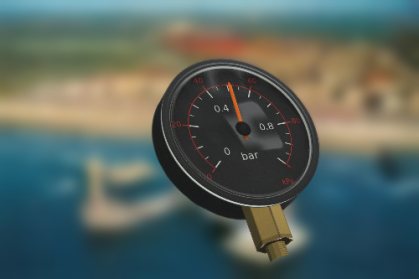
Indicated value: 0.5 bar
